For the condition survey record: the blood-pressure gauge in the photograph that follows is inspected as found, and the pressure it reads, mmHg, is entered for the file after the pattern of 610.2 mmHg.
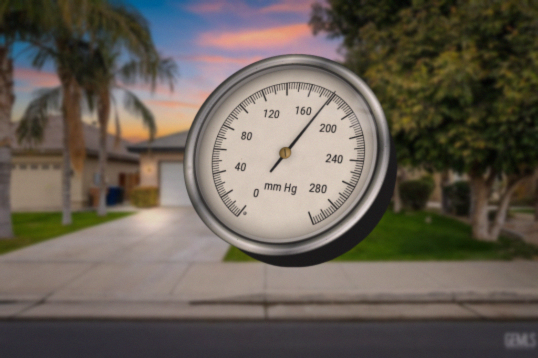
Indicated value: 180 mmHg
